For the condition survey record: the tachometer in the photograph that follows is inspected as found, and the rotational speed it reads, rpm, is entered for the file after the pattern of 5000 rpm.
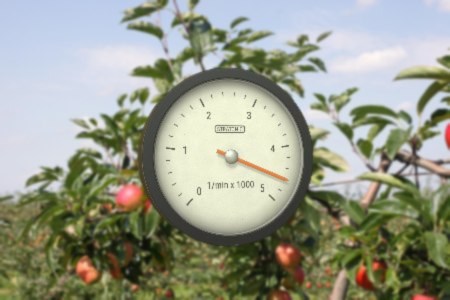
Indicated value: 4600 rpm
